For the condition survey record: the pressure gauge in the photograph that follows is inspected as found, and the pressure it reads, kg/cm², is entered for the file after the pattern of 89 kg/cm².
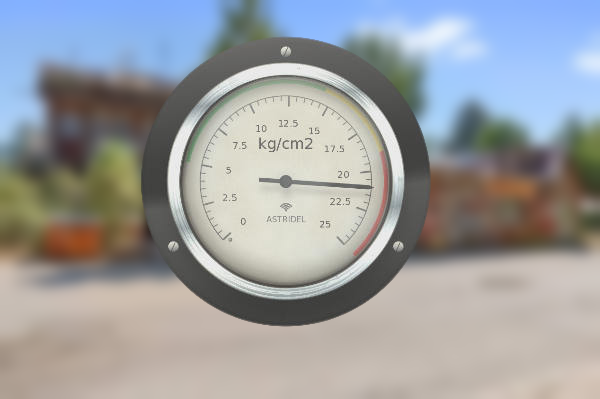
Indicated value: 21 kg/cm²
